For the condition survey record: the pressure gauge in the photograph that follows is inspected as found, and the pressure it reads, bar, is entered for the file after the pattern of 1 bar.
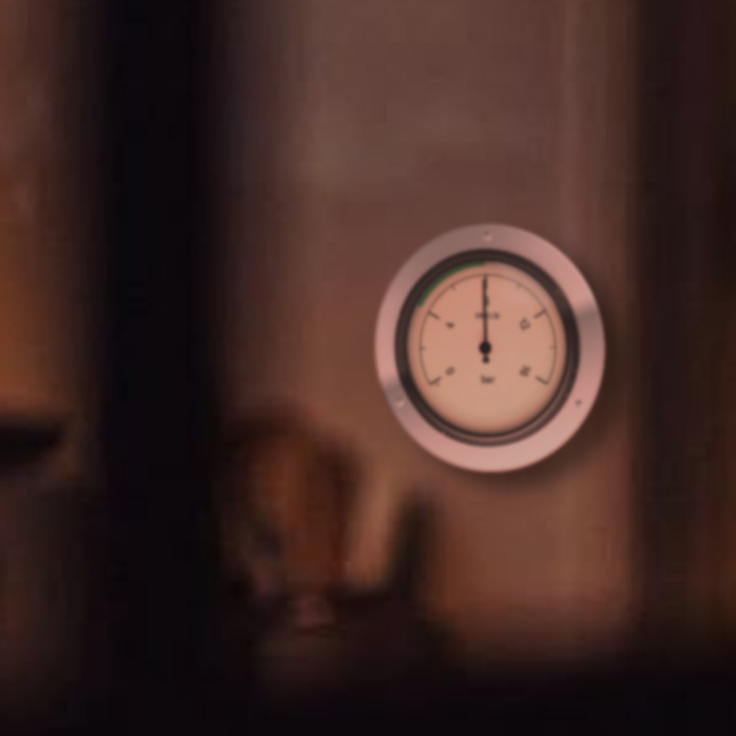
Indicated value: 8 bar
